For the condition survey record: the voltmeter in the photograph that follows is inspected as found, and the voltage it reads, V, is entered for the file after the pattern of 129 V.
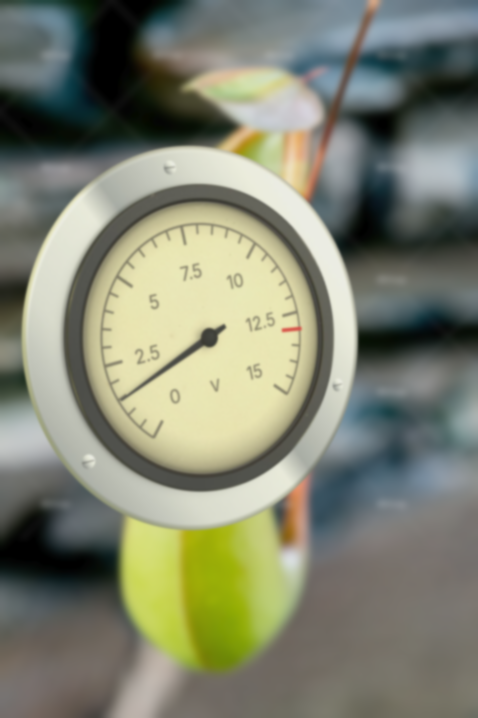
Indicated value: 1.5 V
